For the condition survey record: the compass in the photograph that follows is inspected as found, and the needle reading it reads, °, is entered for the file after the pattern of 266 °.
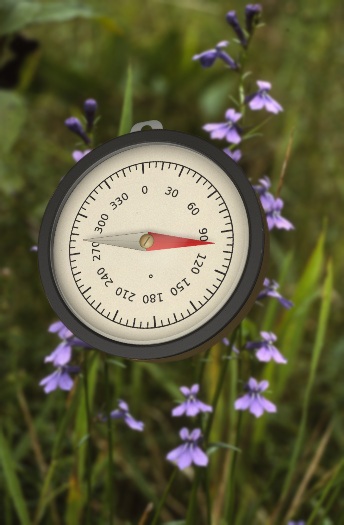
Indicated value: 100 °
